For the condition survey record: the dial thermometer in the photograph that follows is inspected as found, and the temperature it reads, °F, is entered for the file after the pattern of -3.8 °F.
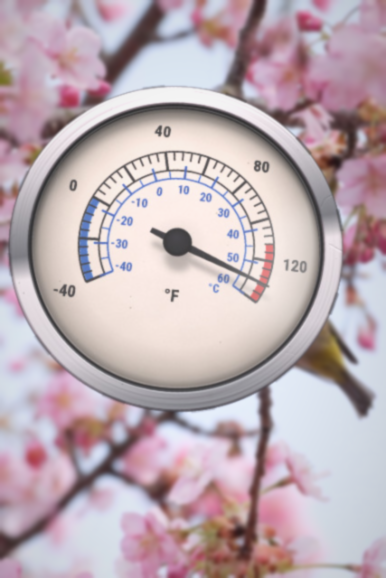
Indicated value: 132 °F
